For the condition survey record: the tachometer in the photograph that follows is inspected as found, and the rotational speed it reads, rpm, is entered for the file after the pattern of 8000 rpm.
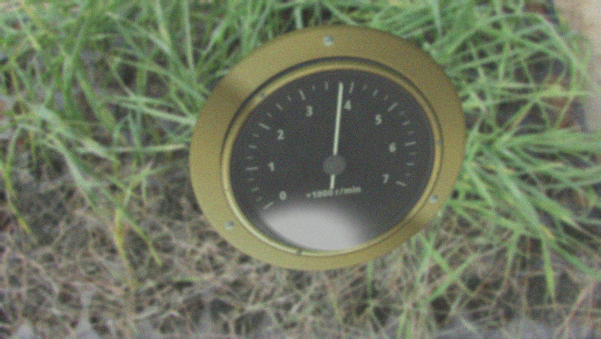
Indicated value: 3750 rpm
